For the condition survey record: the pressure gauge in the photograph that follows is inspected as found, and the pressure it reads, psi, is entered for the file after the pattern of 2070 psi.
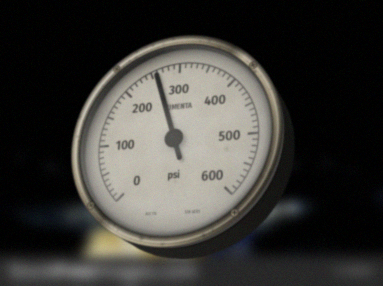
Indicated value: 260 psi
